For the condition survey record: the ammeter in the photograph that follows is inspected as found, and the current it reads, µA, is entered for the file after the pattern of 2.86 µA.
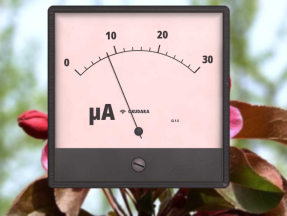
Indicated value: 8 µA
